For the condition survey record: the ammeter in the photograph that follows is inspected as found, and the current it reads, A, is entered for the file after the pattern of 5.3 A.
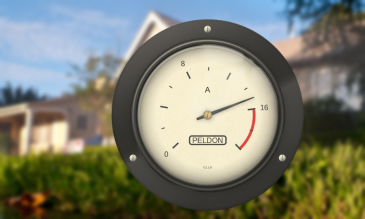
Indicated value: 15 A
